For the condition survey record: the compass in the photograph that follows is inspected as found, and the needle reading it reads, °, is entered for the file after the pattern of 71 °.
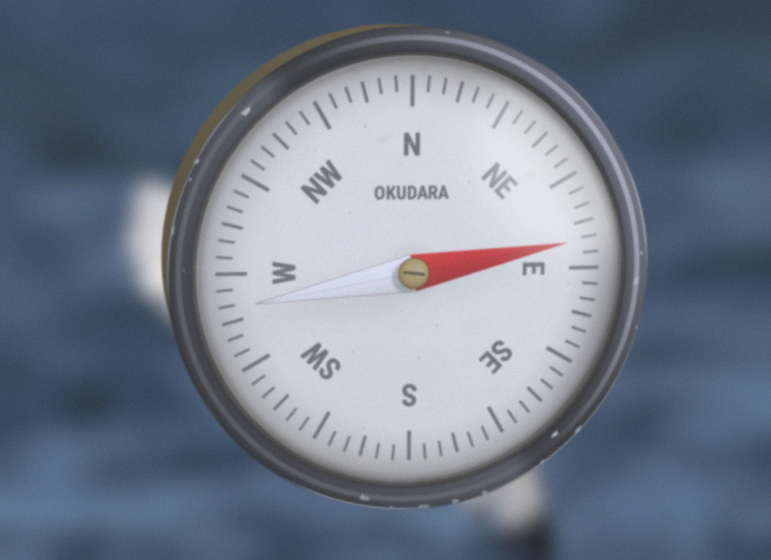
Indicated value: 80 °
